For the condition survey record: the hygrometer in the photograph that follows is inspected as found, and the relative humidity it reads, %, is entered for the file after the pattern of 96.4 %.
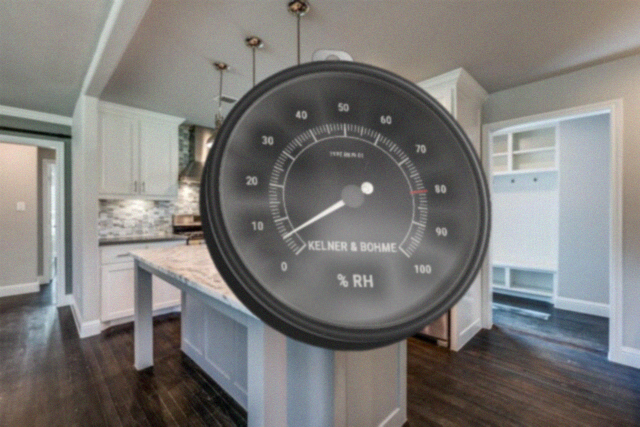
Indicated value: 5 %
